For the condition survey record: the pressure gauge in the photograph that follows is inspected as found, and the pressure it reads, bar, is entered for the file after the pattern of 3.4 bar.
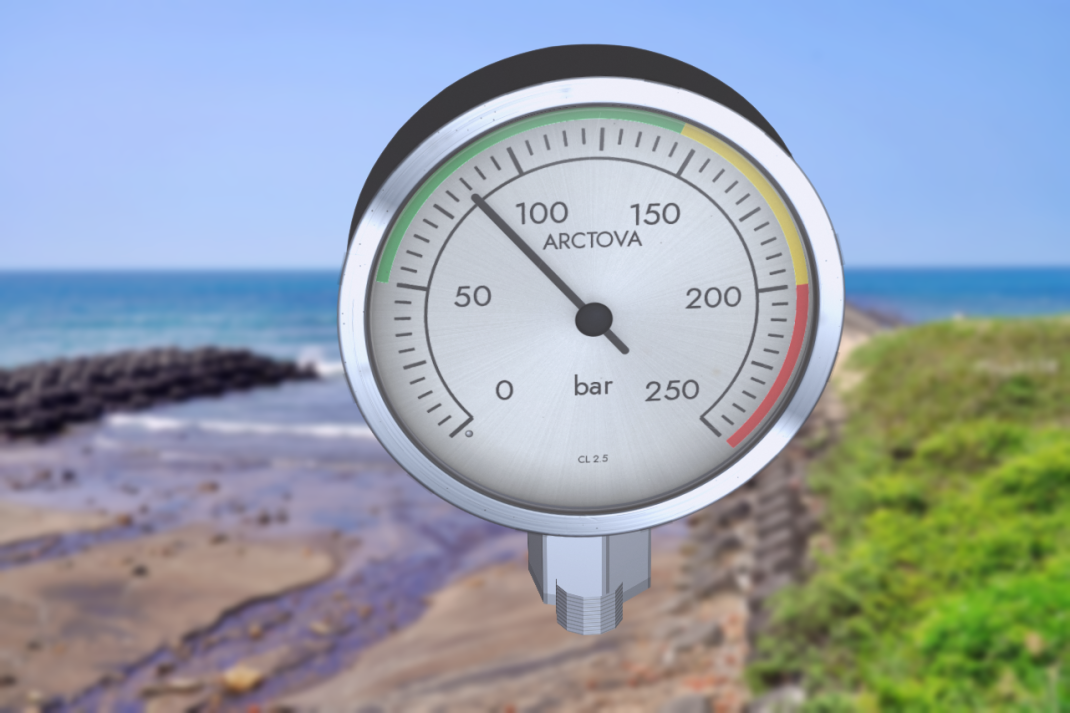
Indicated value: 85 bar
